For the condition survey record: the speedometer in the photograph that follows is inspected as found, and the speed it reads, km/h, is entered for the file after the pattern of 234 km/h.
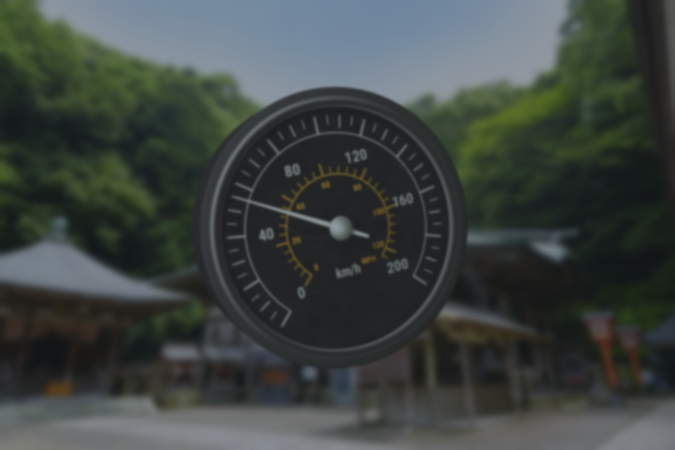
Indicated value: 55 km/h
